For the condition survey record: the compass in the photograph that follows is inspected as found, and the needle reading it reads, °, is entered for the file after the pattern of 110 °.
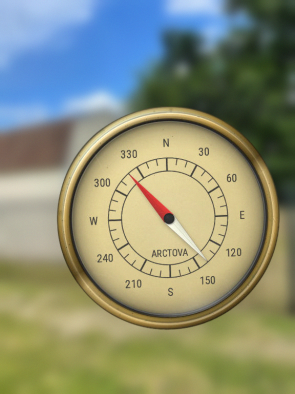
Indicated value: 320 °
